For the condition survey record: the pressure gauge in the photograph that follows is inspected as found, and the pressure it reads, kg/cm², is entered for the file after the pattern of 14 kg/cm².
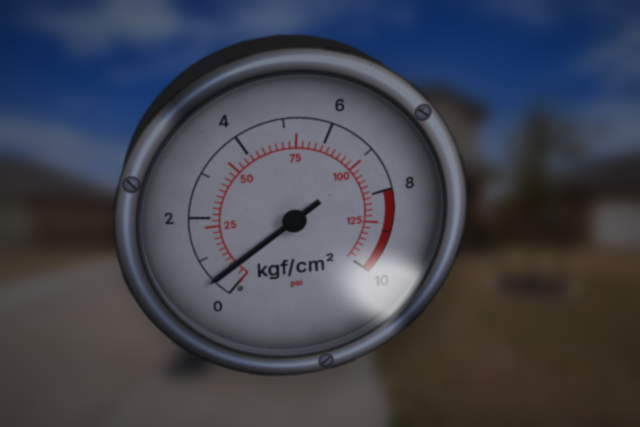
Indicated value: 0.5 kg/cm²
